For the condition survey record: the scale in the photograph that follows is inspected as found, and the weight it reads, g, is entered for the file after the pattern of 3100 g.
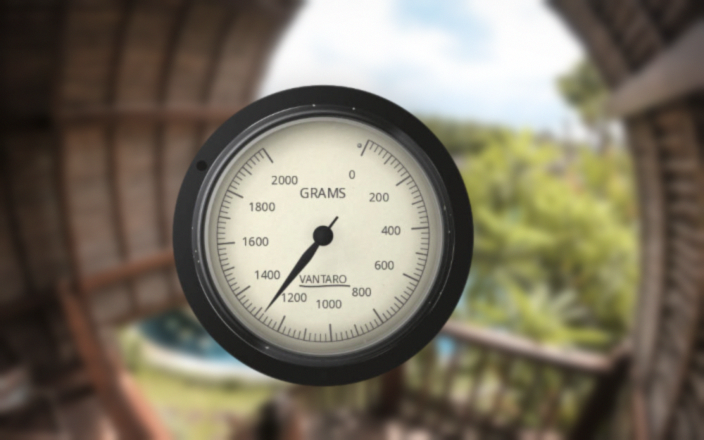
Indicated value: 1280 g
